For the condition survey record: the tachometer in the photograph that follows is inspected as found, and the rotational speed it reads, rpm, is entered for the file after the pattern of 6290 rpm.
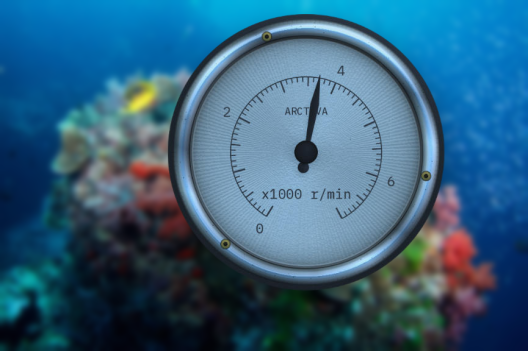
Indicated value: 3700 rpm
